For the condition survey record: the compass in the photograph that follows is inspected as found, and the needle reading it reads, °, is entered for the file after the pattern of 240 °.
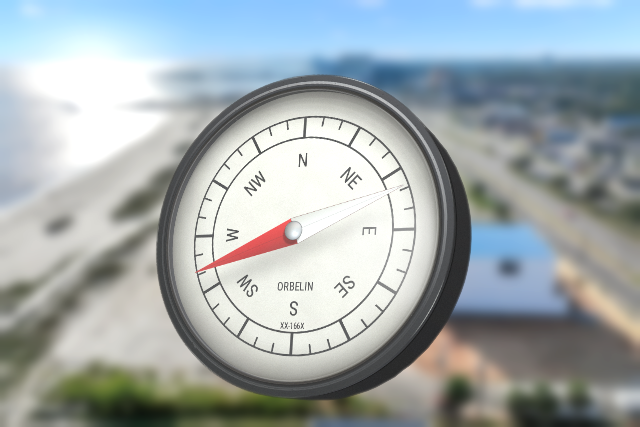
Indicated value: 250 °
